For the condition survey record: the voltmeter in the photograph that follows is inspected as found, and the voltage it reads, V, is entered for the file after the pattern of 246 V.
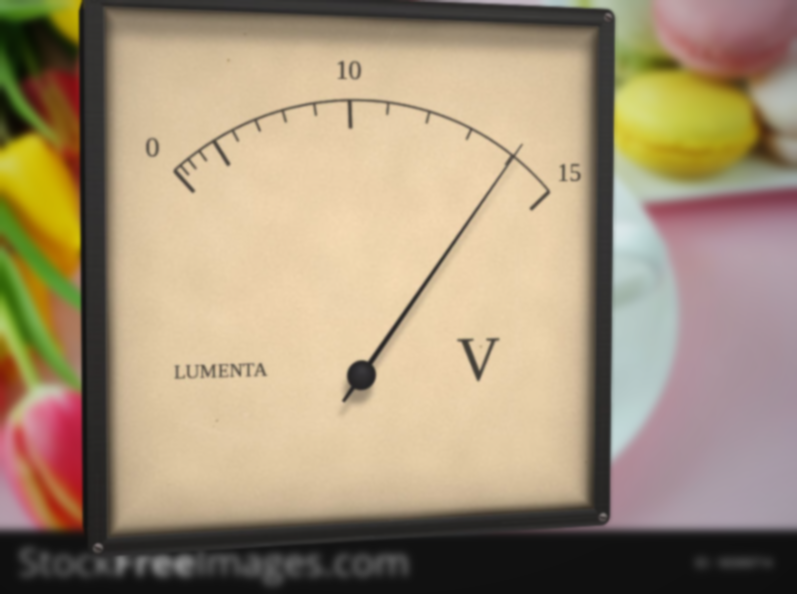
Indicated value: 14 V
